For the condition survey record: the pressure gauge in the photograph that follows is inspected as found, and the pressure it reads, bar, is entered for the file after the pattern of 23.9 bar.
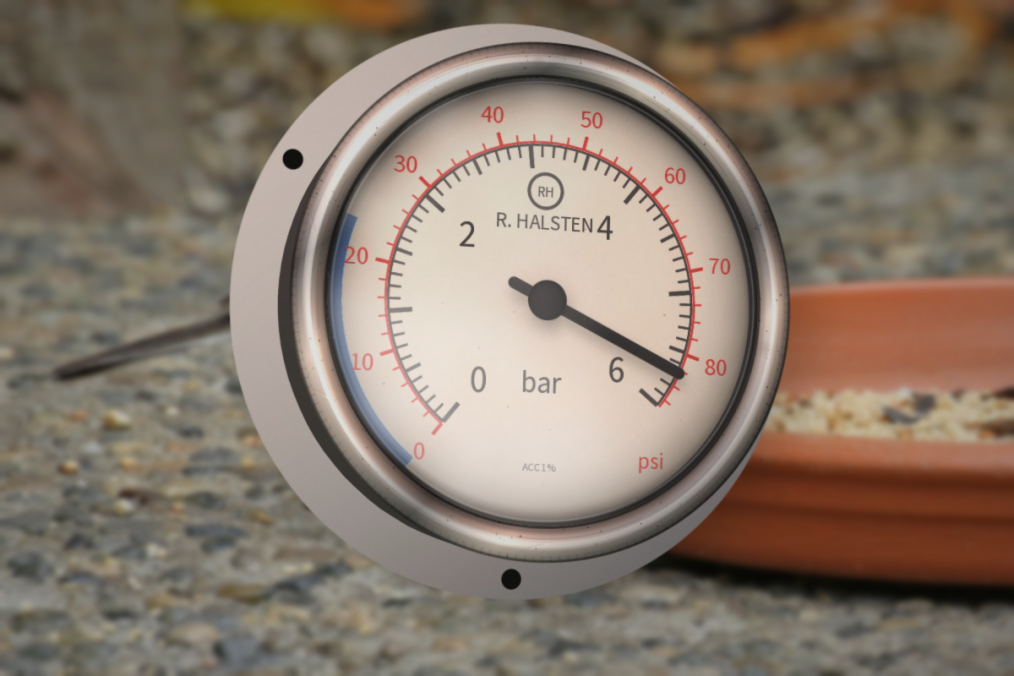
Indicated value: 5.7 bar
